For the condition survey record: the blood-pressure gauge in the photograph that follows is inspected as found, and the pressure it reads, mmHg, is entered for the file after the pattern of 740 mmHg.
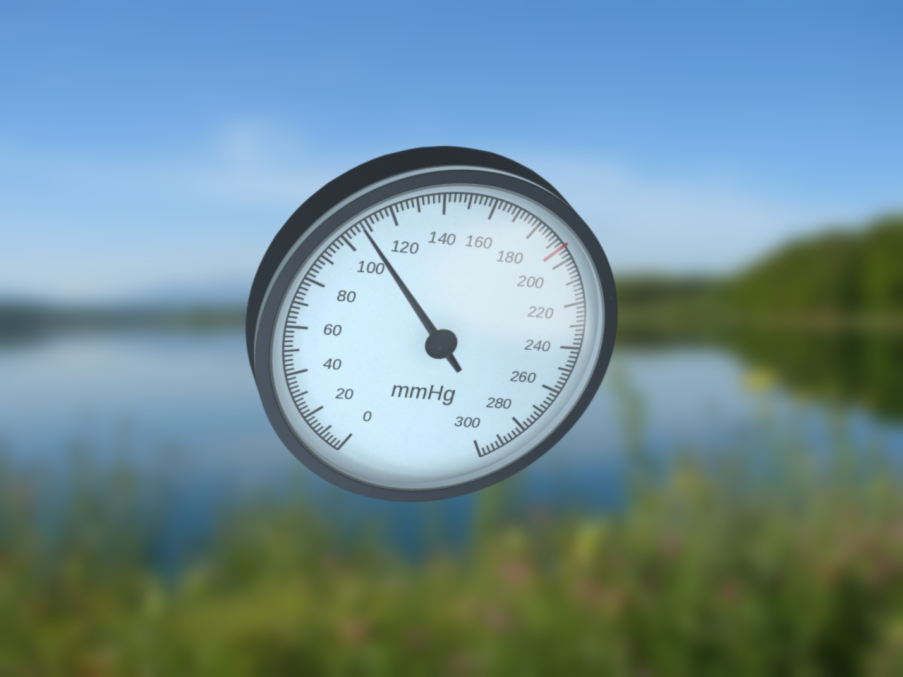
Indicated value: 108 mmHg
